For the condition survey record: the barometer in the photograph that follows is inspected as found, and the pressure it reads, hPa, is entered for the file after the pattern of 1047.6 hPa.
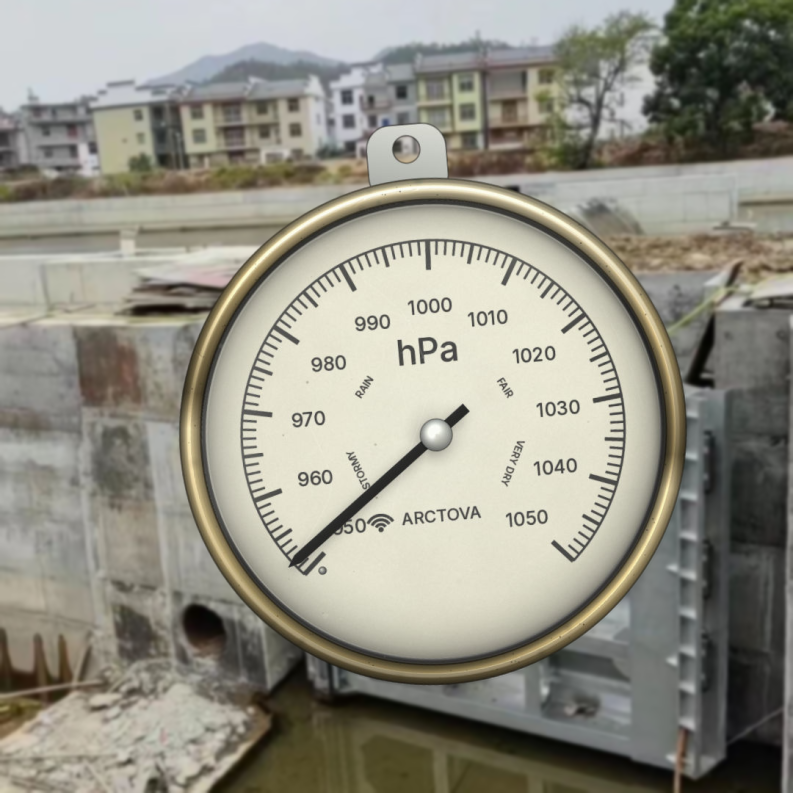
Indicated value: 952 hPa
